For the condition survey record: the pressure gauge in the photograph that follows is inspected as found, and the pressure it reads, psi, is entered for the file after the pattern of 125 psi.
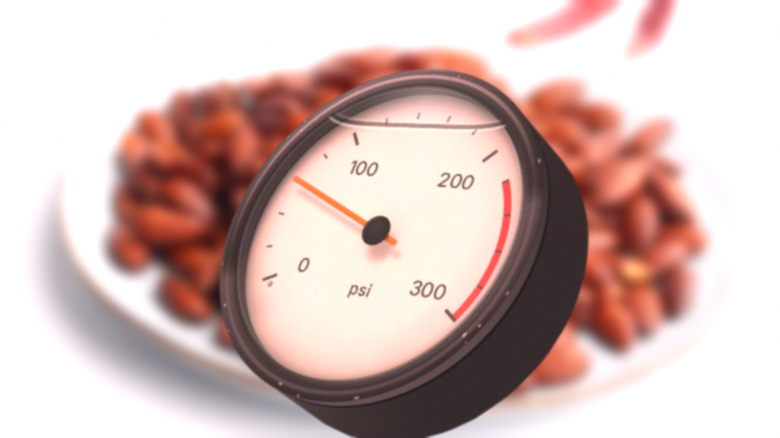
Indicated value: 60 psi
